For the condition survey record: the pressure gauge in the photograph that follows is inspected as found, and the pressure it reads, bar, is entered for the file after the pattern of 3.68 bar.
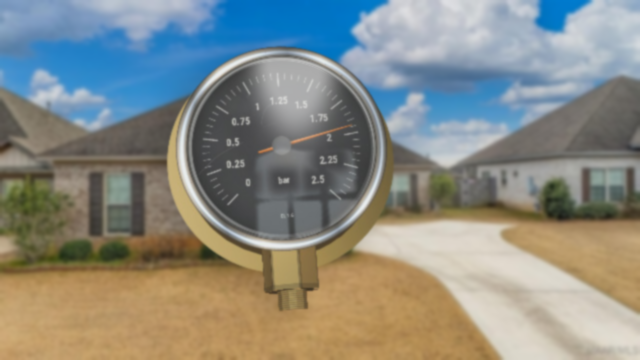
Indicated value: 1.95 bar
